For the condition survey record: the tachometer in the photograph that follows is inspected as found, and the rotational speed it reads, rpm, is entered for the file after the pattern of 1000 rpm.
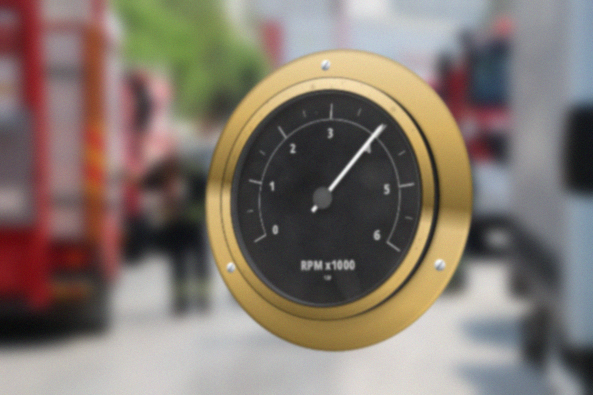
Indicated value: 4000 rpm
